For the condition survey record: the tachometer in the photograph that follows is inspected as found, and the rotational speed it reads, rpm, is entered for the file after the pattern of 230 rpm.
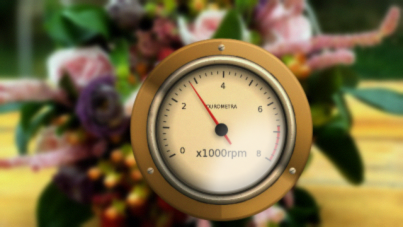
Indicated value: 2800 rpm
